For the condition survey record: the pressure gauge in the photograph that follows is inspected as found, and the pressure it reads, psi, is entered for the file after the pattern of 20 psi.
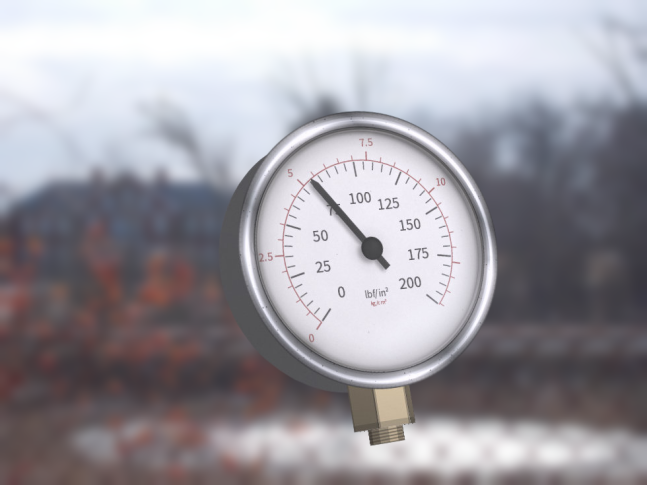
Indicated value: 75 psi
